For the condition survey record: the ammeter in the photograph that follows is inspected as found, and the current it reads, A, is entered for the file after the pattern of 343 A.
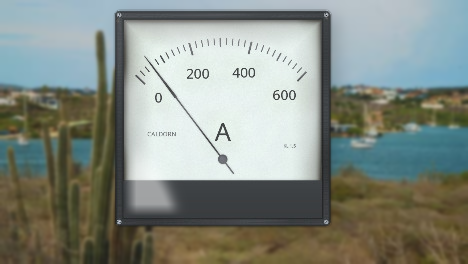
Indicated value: 60 A
